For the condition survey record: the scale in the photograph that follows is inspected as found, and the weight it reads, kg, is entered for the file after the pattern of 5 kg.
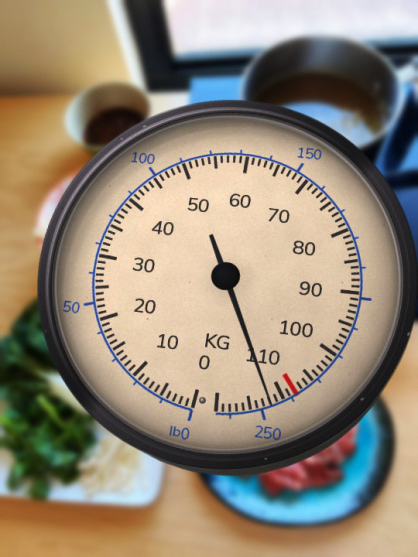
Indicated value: 112 kg
